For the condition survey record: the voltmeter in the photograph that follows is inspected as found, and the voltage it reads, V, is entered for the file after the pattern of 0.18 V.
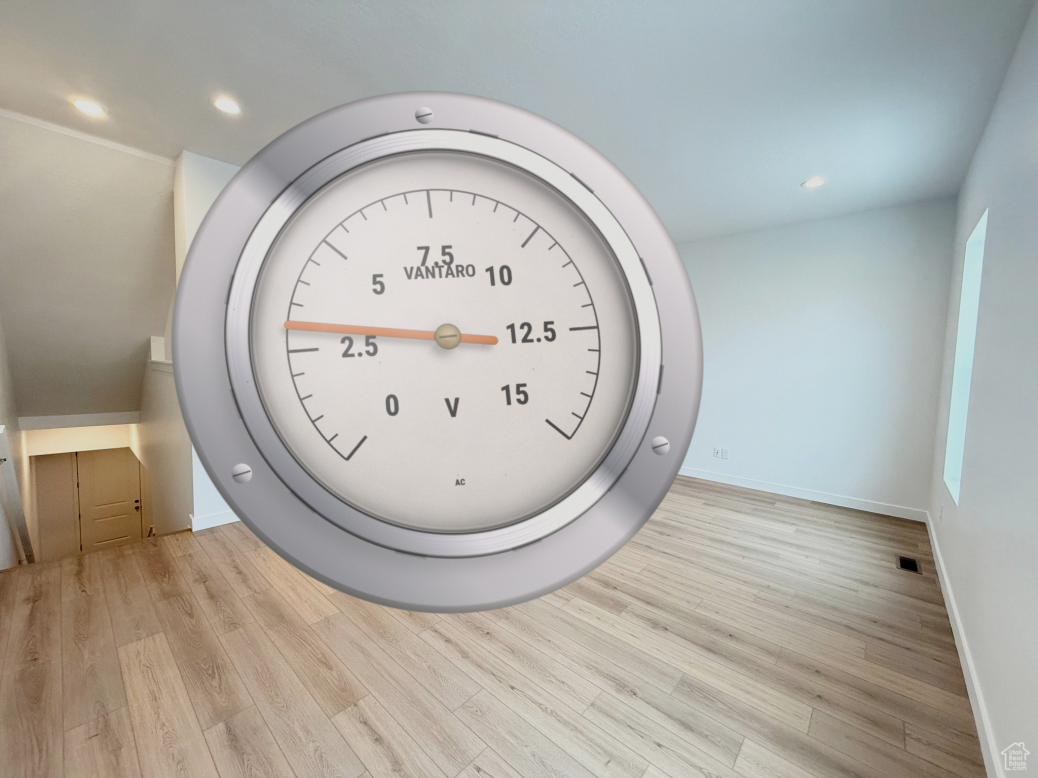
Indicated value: 3 V
